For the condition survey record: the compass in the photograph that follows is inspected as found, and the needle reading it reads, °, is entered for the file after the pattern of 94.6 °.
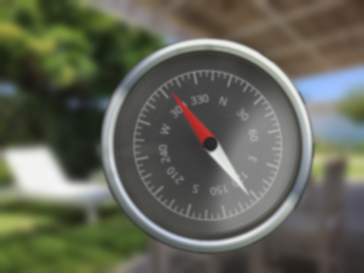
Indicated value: 305 °
